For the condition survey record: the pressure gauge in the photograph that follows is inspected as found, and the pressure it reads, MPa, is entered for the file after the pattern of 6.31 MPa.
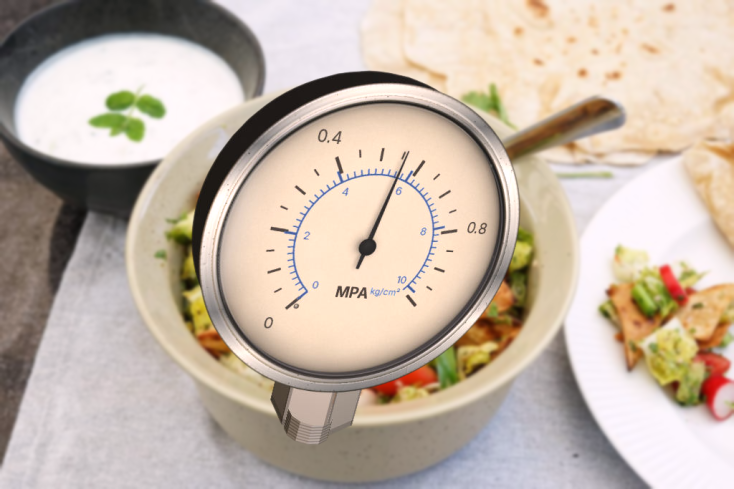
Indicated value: 0.55 MPa
